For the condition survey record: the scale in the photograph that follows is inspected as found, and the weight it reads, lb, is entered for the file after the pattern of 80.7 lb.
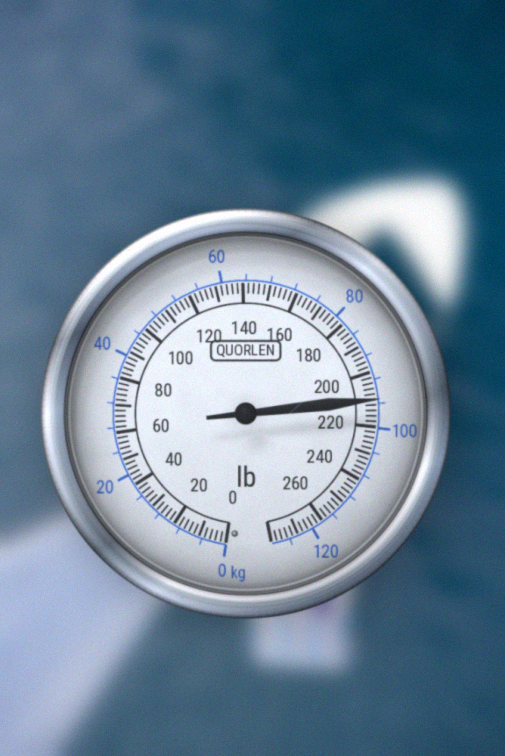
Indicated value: 210 lb
